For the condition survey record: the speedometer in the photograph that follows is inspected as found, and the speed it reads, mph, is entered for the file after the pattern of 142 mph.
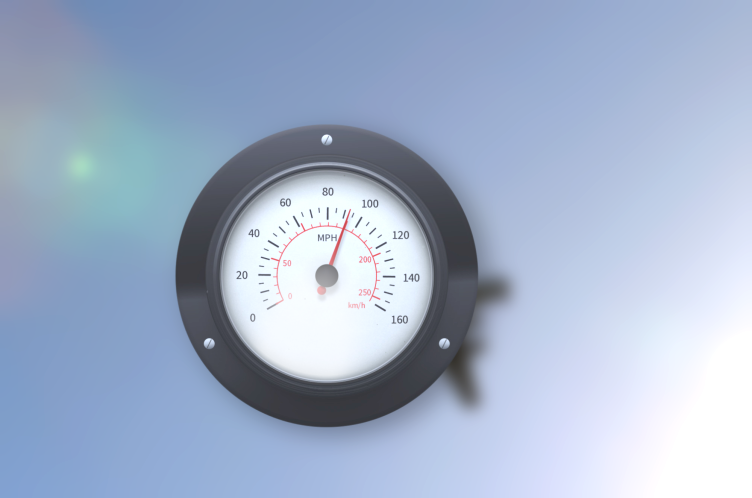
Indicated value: 92.5 mph
